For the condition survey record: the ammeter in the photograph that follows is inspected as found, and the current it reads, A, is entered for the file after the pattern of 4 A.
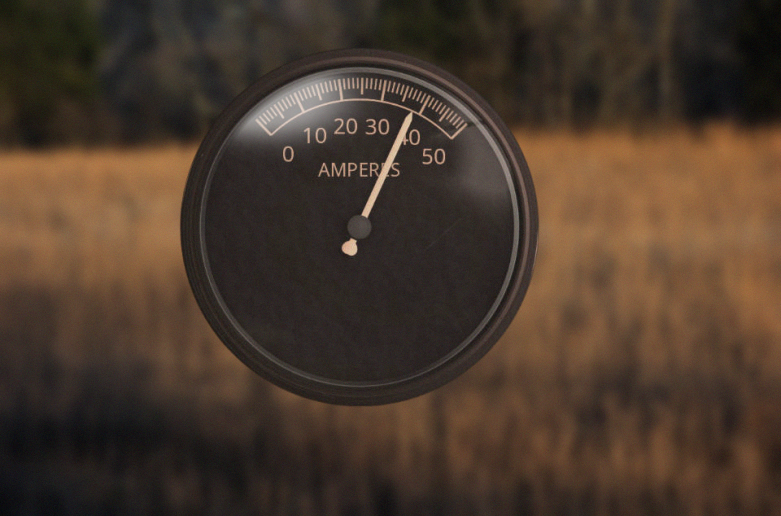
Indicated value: 38 A
